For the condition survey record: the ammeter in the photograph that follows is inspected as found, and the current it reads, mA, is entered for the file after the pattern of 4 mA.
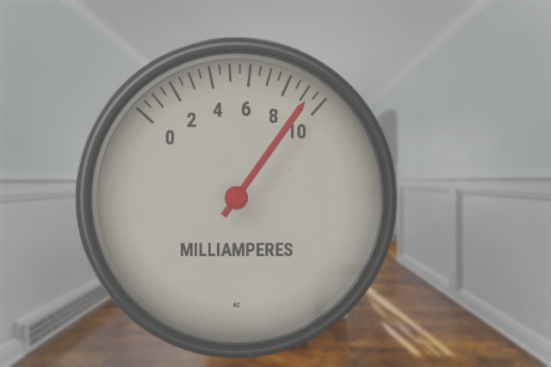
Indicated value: 9.25 mA
